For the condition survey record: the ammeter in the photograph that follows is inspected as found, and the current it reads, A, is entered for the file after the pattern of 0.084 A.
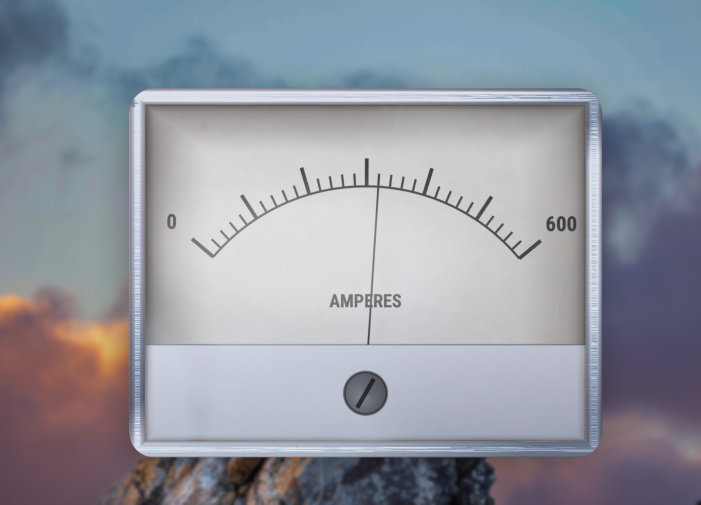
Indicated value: 320 A
